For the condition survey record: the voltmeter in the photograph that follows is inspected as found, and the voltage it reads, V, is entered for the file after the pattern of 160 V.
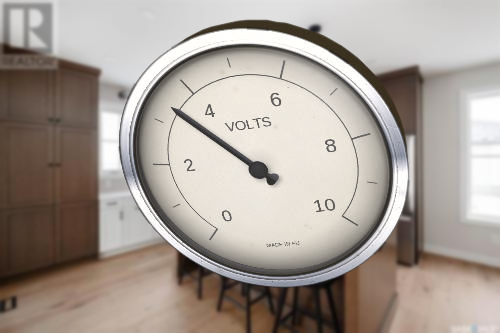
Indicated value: 3.5 V
